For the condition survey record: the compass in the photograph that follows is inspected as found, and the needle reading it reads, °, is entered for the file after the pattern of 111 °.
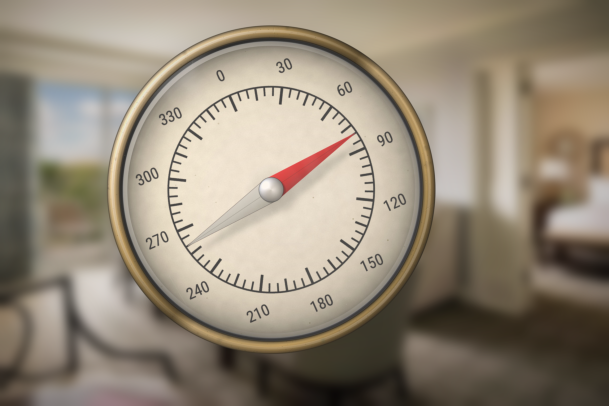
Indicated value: 80 °
